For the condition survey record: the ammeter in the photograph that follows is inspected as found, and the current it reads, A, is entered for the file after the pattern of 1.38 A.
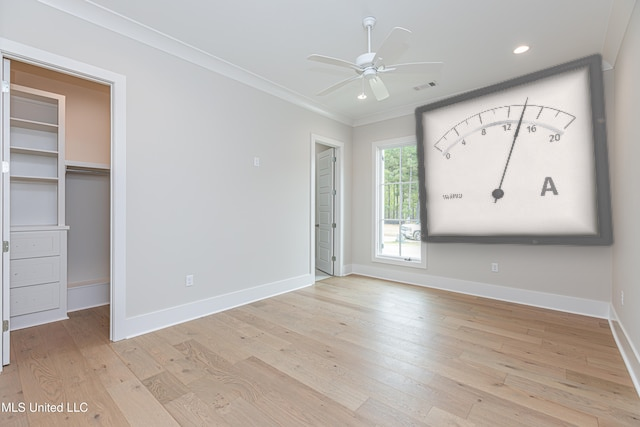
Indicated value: 14 A
